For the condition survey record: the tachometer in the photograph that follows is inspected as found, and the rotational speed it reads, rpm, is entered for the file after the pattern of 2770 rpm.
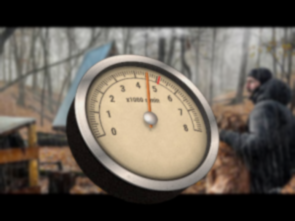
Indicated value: 4500 rpm
